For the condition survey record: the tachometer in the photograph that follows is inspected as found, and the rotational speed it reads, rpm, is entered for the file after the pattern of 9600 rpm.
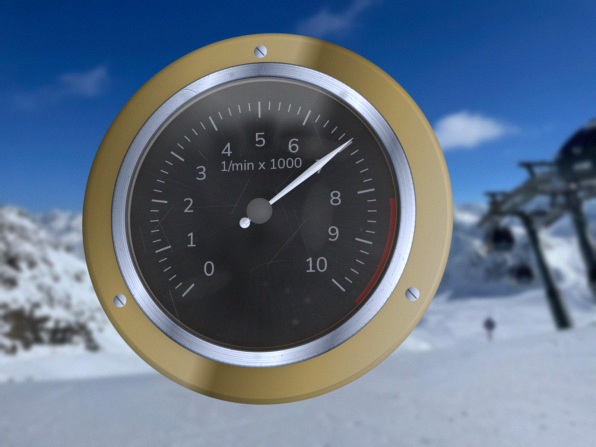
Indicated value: 7000 rpm
